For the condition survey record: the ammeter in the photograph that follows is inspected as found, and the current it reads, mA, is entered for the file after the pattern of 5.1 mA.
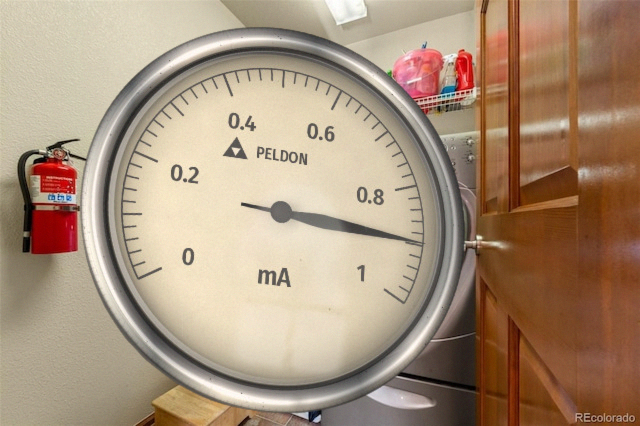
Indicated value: 0.9 mA
